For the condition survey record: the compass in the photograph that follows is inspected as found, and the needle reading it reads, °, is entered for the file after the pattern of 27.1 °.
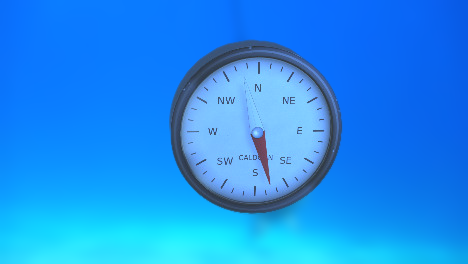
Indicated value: 165 °
